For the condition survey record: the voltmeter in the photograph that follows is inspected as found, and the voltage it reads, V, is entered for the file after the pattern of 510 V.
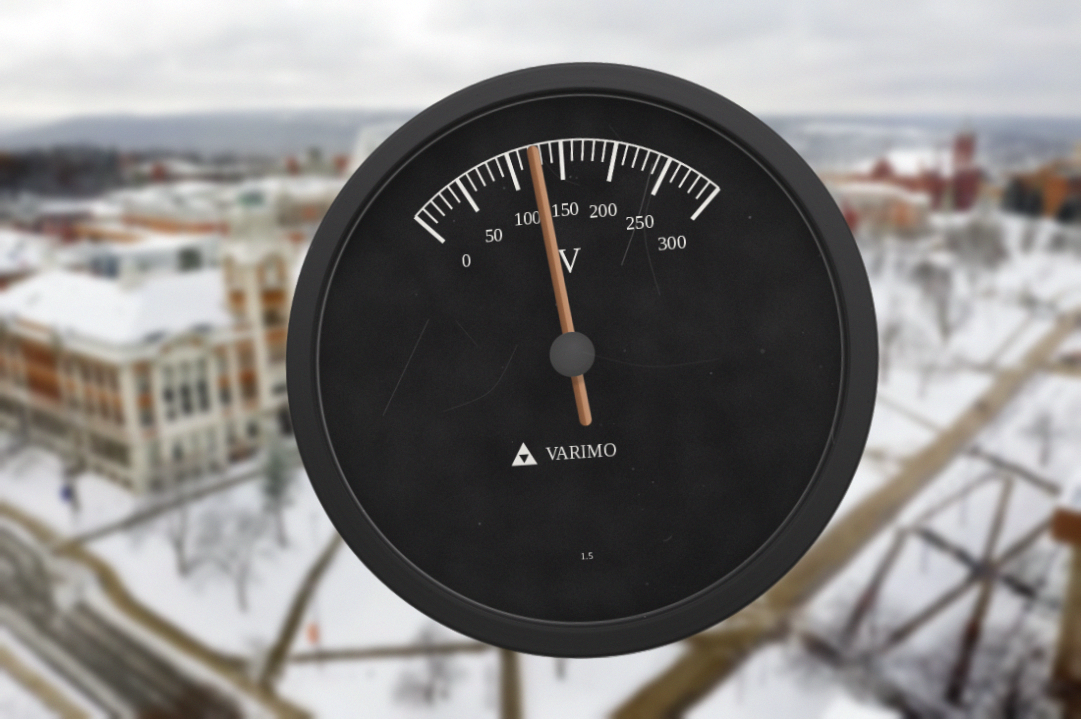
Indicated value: 125 V
